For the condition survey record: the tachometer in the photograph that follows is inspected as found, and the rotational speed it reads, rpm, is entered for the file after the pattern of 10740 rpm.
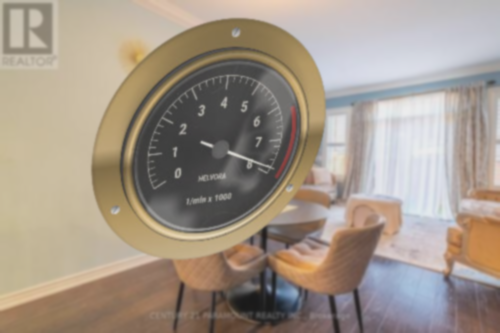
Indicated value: 7800 rpm
